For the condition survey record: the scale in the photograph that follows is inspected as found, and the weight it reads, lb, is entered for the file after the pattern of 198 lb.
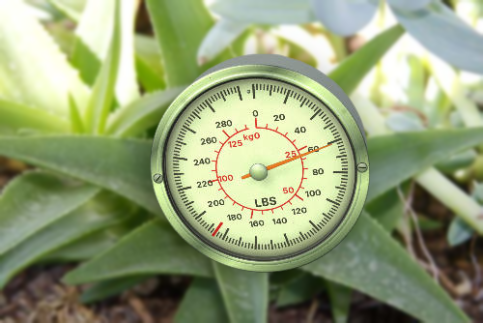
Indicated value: 60 lb
